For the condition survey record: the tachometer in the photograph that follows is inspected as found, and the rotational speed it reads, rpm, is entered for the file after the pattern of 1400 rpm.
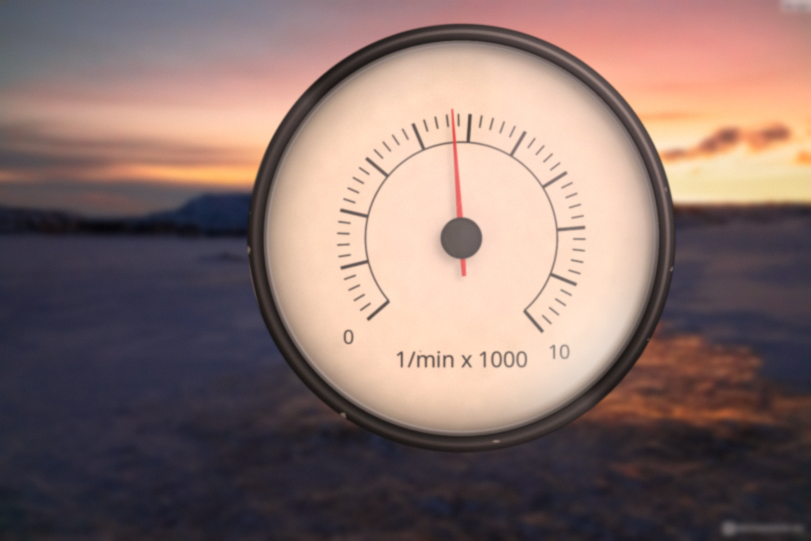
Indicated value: 4700 rpm
